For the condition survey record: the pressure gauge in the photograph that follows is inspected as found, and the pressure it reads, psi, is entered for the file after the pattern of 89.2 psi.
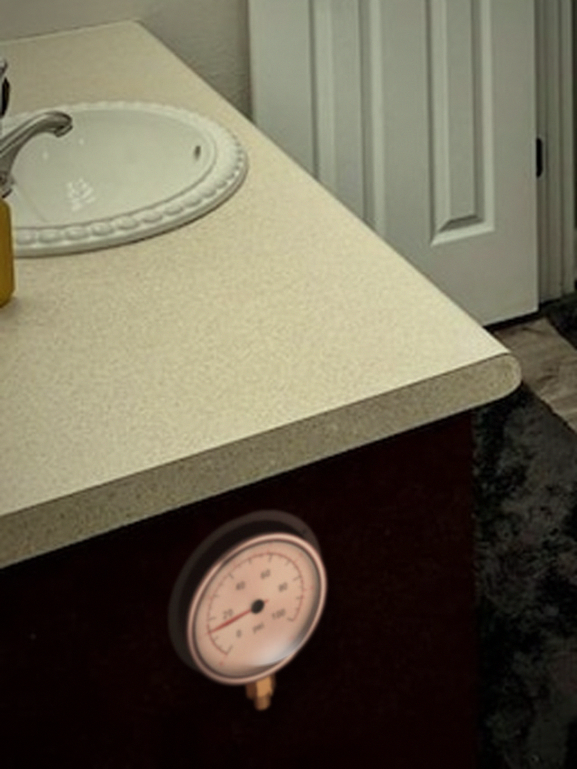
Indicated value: 15 psi
